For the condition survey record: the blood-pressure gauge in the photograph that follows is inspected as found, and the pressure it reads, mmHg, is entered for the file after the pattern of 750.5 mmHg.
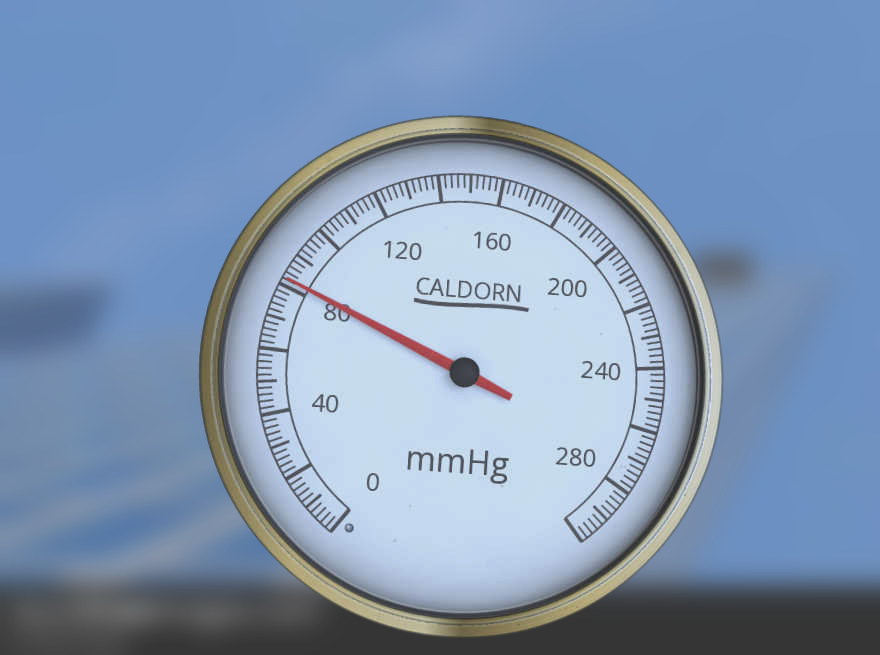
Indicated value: 82 mmHg
